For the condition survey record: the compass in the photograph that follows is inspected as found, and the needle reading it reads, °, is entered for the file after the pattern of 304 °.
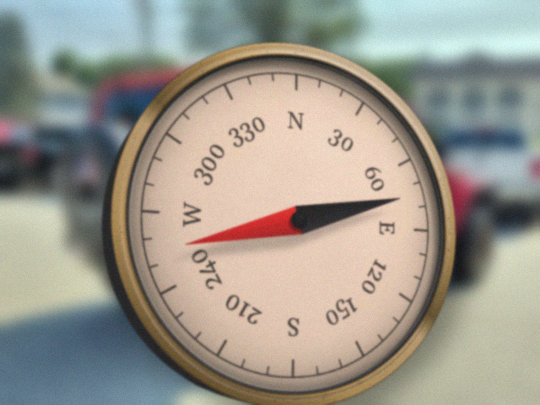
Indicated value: 255 °
